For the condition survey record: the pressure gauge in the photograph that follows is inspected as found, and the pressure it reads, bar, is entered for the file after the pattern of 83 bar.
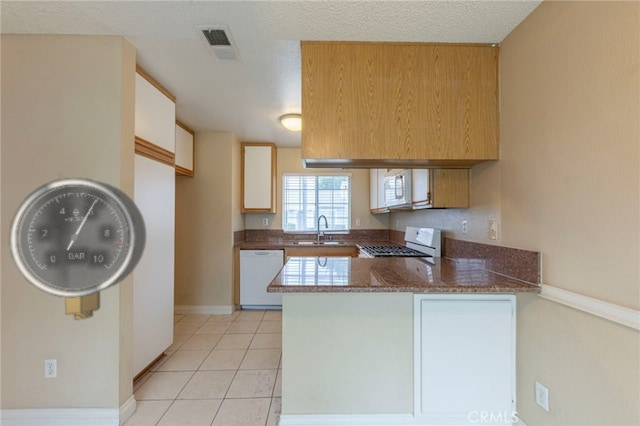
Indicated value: 6 bar
